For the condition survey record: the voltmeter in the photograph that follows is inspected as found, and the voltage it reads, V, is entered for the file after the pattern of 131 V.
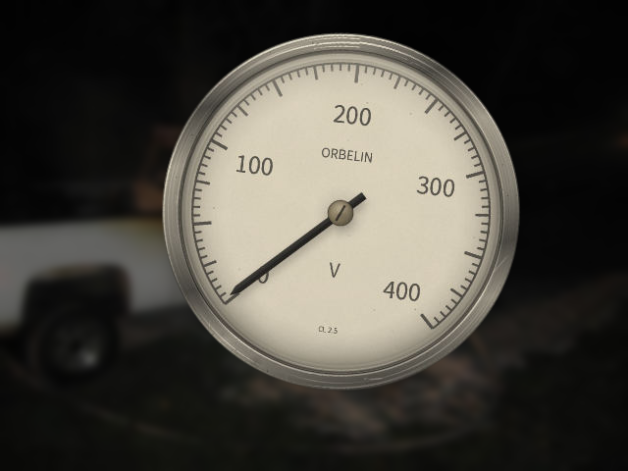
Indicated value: 2.5 V
